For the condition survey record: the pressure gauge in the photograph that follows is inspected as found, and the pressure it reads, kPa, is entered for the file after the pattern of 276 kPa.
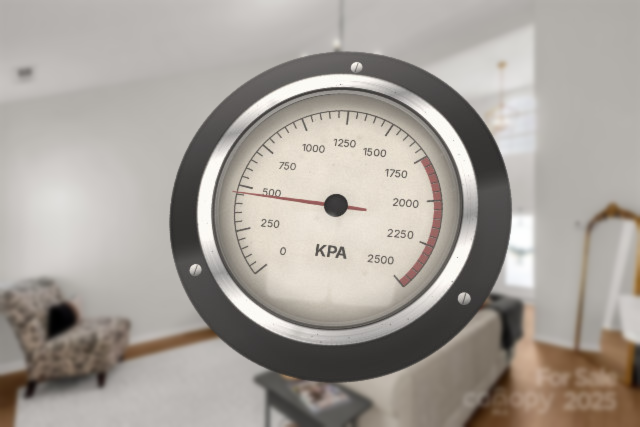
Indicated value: 450 kPa
